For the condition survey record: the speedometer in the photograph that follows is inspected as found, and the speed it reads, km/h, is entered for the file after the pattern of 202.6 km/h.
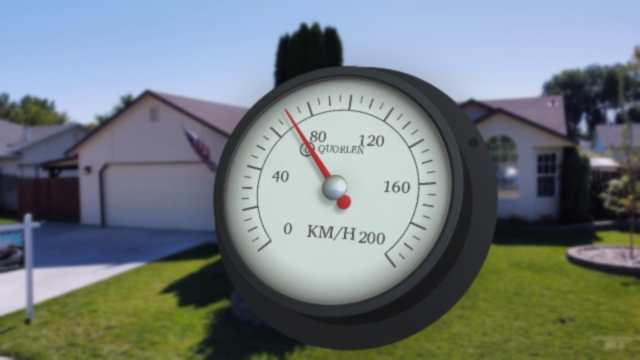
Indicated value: 70 km/h
